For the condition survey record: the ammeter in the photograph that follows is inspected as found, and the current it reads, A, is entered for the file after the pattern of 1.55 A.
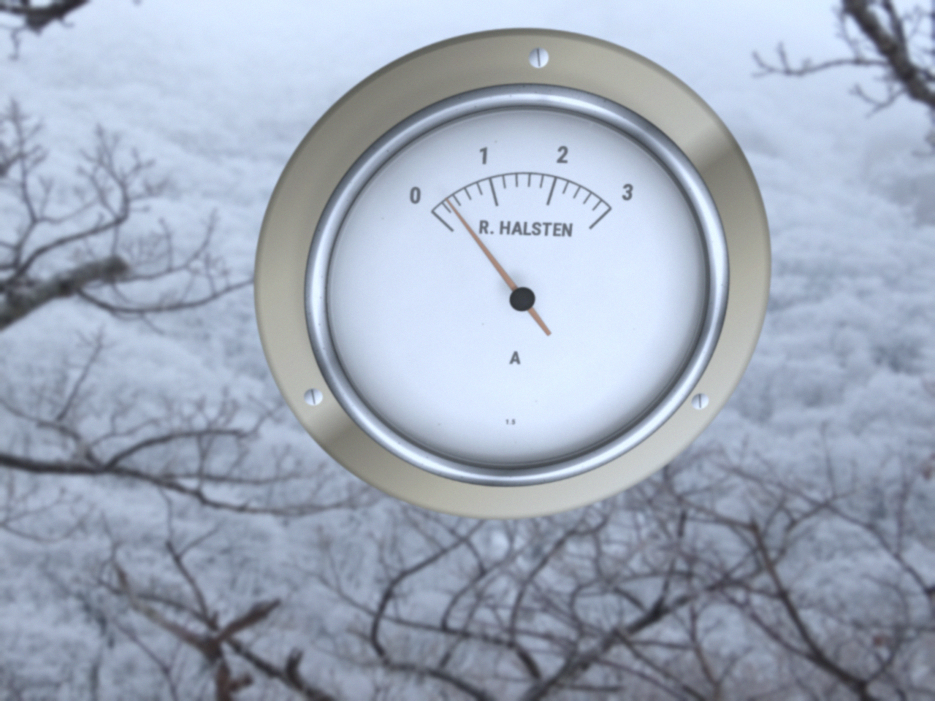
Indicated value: 0.3 A
